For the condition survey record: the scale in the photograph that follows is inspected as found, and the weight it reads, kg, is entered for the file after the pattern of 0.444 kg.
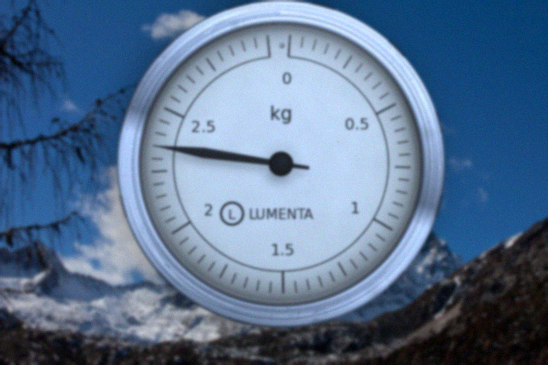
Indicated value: 2.35 kg
